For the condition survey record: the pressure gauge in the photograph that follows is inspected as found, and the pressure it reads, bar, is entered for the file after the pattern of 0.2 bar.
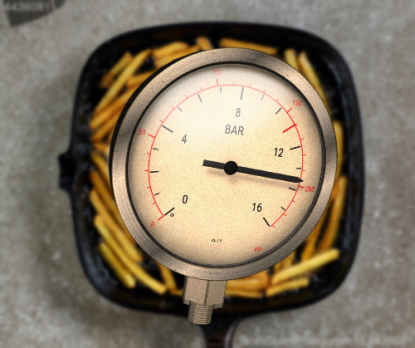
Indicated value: 13.5 bar
